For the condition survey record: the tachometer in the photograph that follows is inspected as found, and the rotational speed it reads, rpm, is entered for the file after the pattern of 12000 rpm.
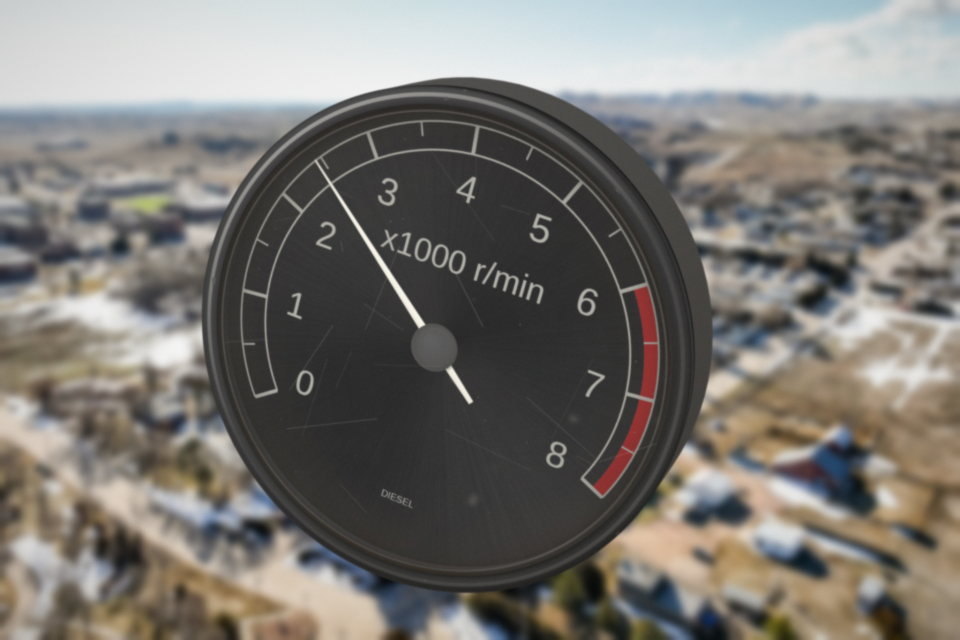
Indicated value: 2500 rpm
